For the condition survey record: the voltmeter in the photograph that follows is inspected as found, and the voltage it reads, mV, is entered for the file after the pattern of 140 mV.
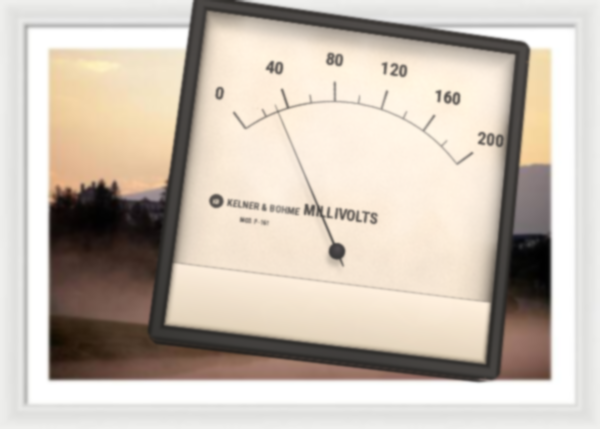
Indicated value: 30 mV
